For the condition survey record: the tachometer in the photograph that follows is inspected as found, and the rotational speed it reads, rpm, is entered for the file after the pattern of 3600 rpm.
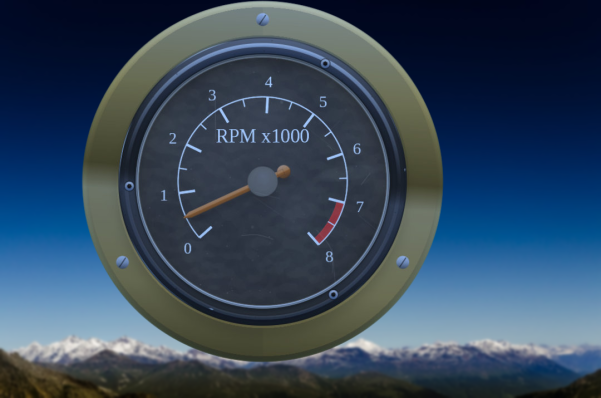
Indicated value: 500 rpm
